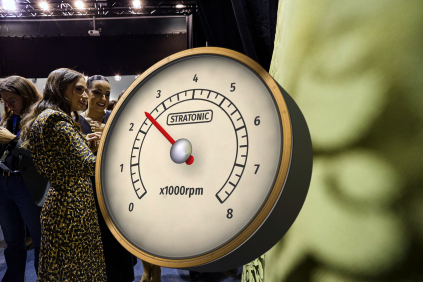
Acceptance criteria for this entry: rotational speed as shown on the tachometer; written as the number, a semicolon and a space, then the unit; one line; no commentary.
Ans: 2500; rpm
